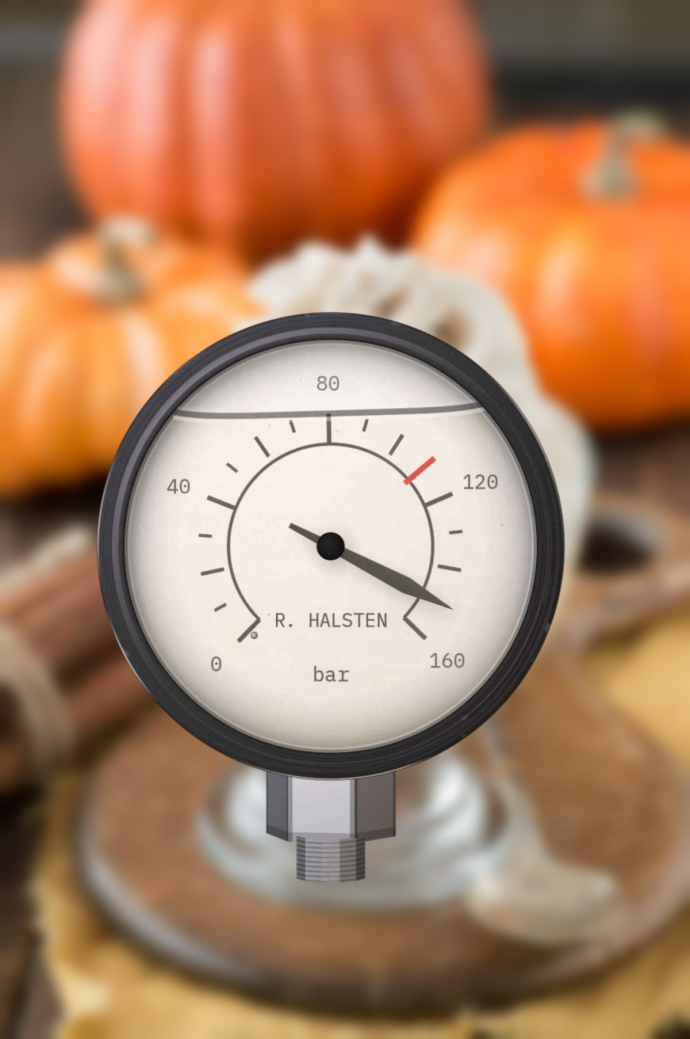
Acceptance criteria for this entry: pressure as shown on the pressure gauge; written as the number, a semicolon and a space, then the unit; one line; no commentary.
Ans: 150; bar
